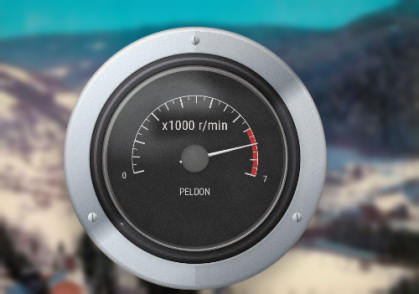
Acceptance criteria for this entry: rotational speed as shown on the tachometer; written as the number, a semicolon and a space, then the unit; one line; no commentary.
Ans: 6000; rpm
